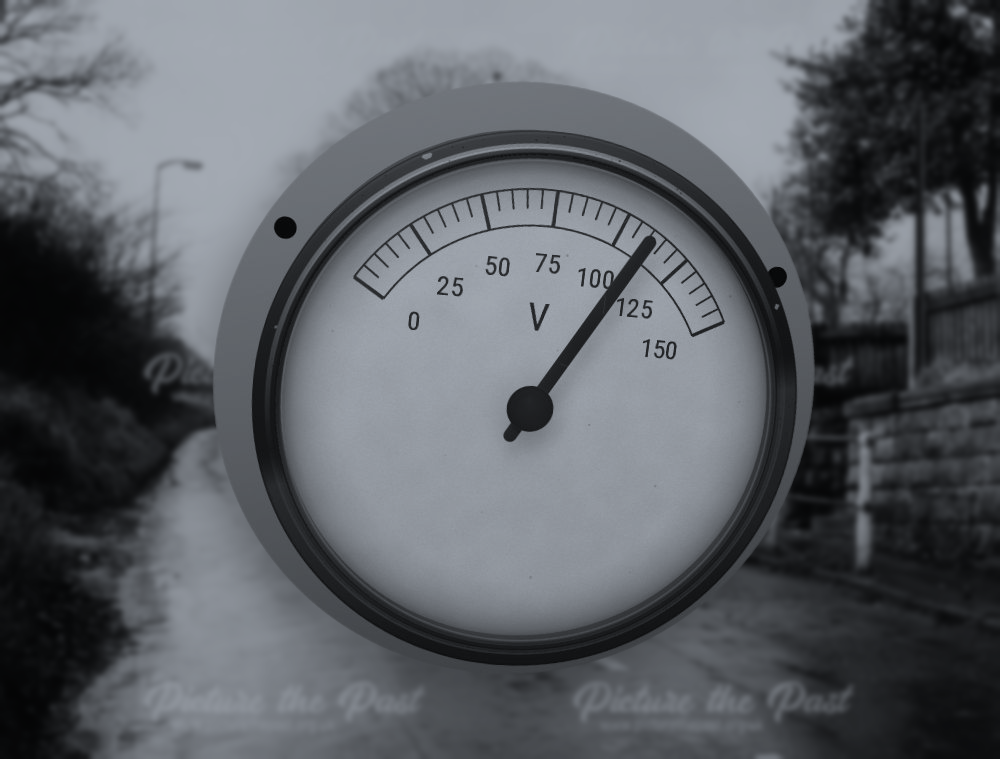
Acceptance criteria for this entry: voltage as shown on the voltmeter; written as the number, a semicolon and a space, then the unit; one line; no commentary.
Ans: 110; V
